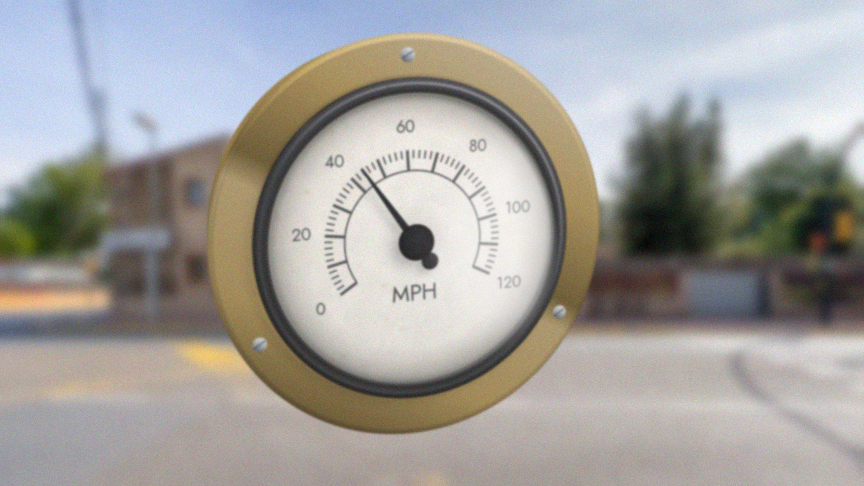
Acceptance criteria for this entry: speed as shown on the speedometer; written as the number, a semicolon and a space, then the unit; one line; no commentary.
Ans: 44; mph
